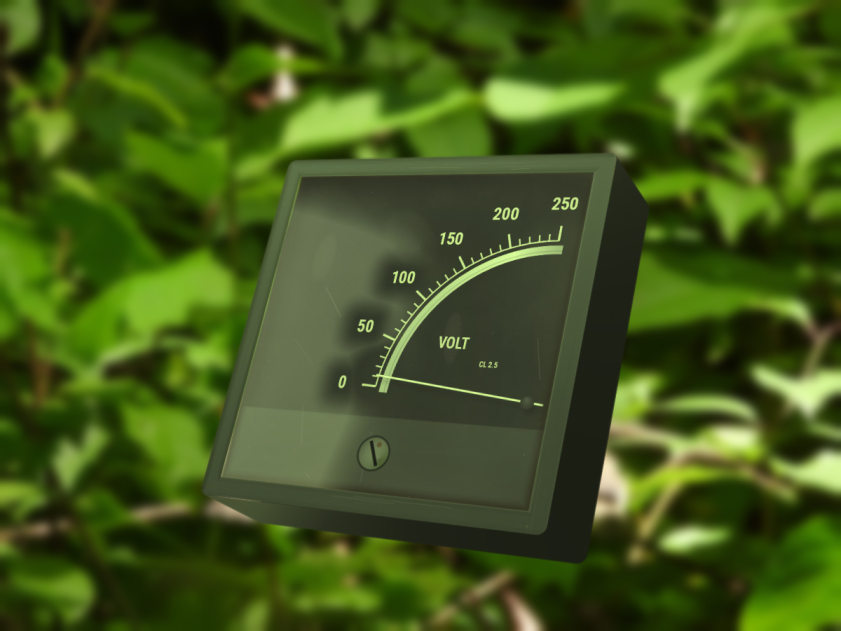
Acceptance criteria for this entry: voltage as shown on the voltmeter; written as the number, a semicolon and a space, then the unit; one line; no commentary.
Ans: 10; V
